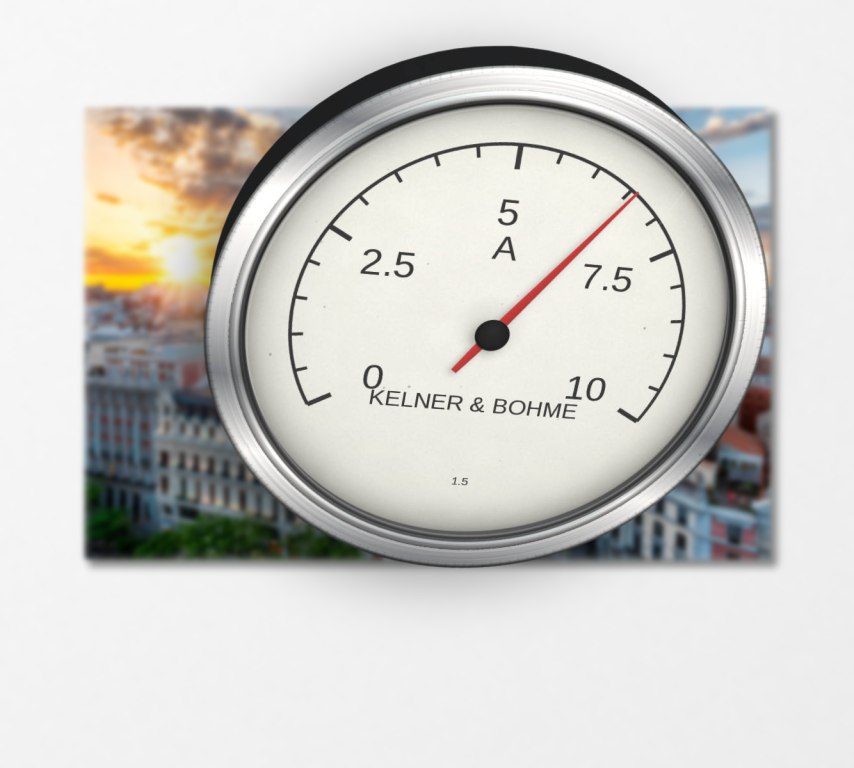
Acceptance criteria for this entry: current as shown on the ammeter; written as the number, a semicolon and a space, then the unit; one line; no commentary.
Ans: 6.5; A
